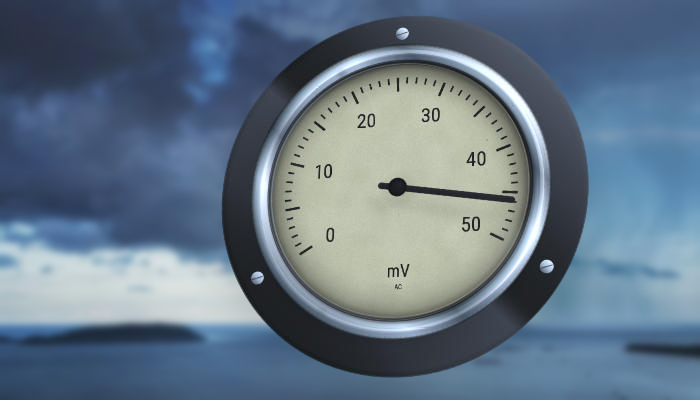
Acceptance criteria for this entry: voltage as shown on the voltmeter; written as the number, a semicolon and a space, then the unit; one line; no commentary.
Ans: 46; mV
